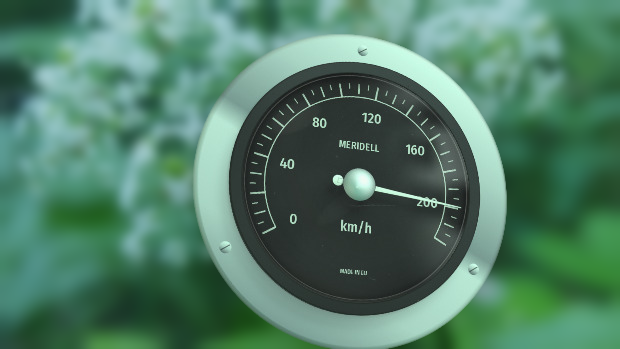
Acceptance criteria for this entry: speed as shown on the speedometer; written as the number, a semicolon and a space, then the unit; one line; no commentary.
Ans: 200; km/h
